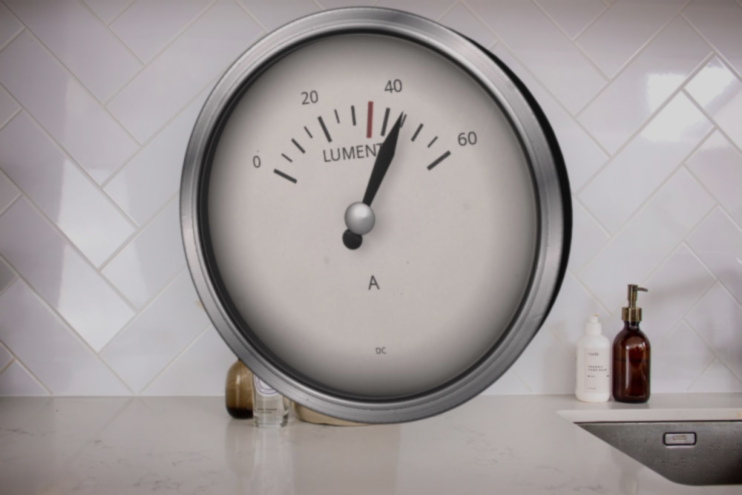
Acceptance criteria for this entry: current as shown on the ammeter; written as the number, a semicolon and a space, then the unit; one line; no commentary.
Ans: 45; A
